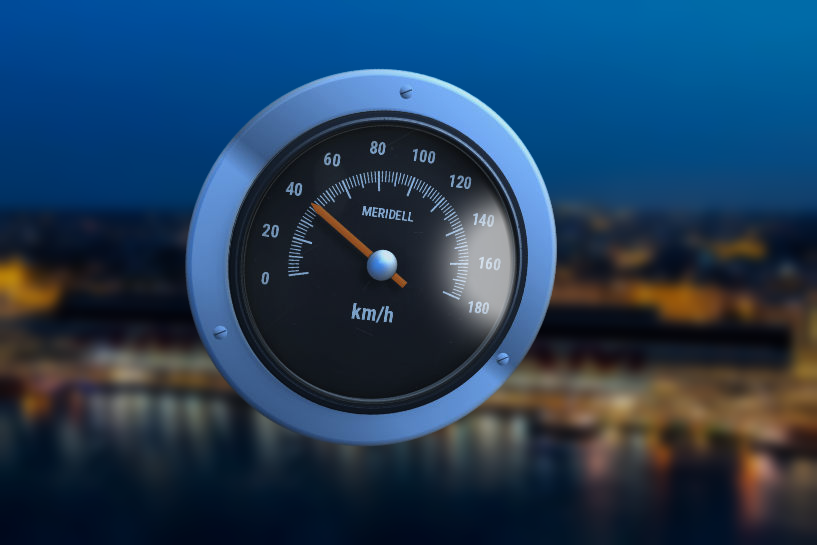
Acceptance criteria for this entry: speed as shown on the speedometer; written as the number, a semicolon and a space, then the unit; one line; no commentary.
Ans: 40; km/h
